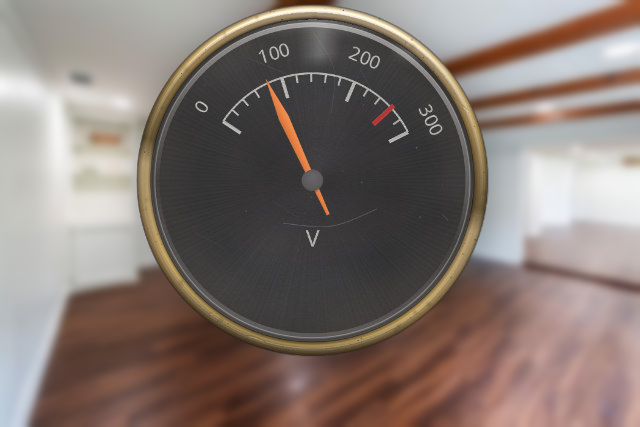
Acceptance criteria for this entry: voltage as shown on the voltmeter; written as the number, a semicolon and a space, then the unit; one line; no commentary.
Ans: 80; V
